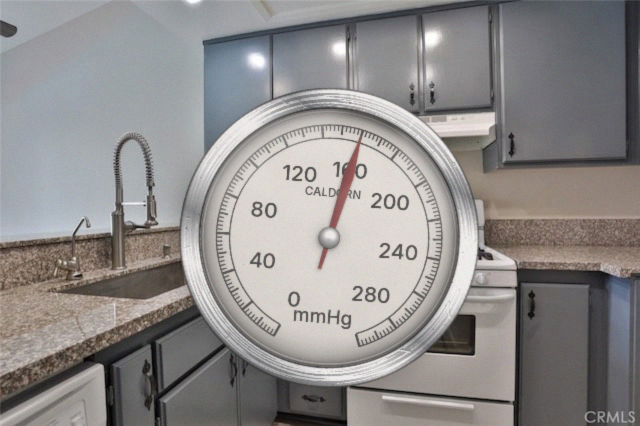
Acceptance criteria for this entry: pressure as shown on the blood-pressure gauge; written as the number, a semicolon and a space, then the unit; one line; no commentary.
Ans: 160; mmHg
